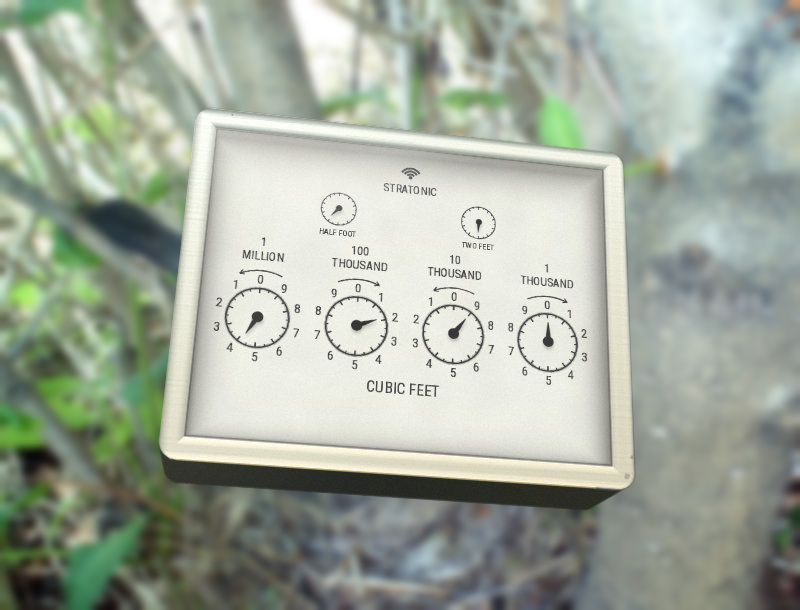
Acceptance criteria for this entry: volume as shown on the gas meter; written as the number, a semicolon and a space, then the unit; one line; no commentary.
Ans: 419000; ft³
